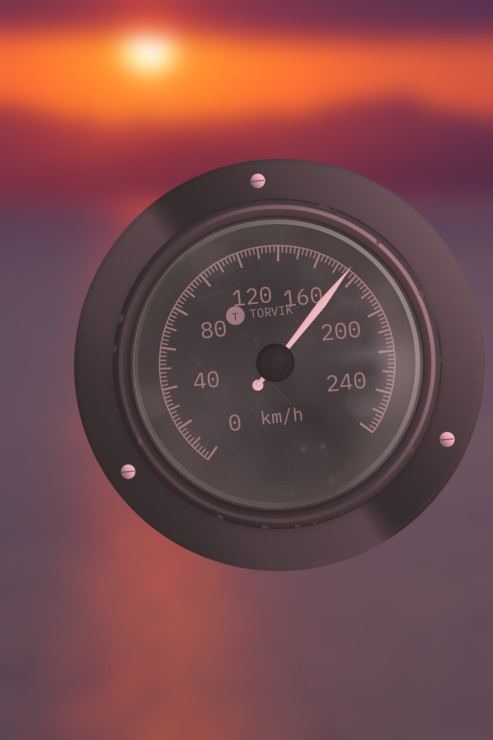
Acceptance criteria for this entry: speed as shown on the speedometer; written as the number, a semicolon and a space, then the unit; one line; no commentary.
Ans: 176; km/h
